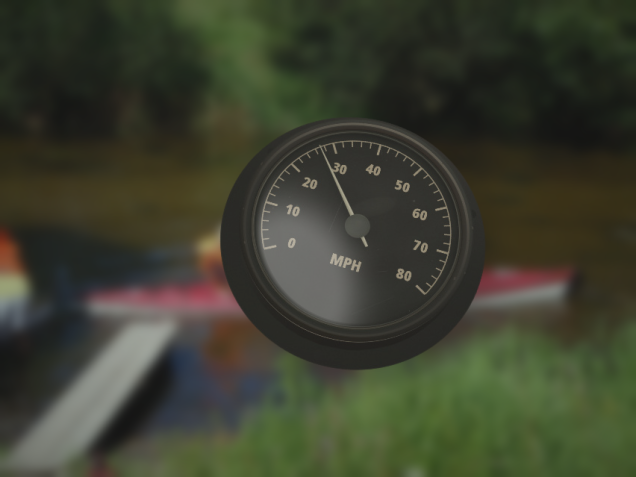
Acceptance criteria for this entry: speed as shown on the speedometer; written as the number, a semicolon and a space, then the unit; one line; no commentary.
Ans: 27; mph
